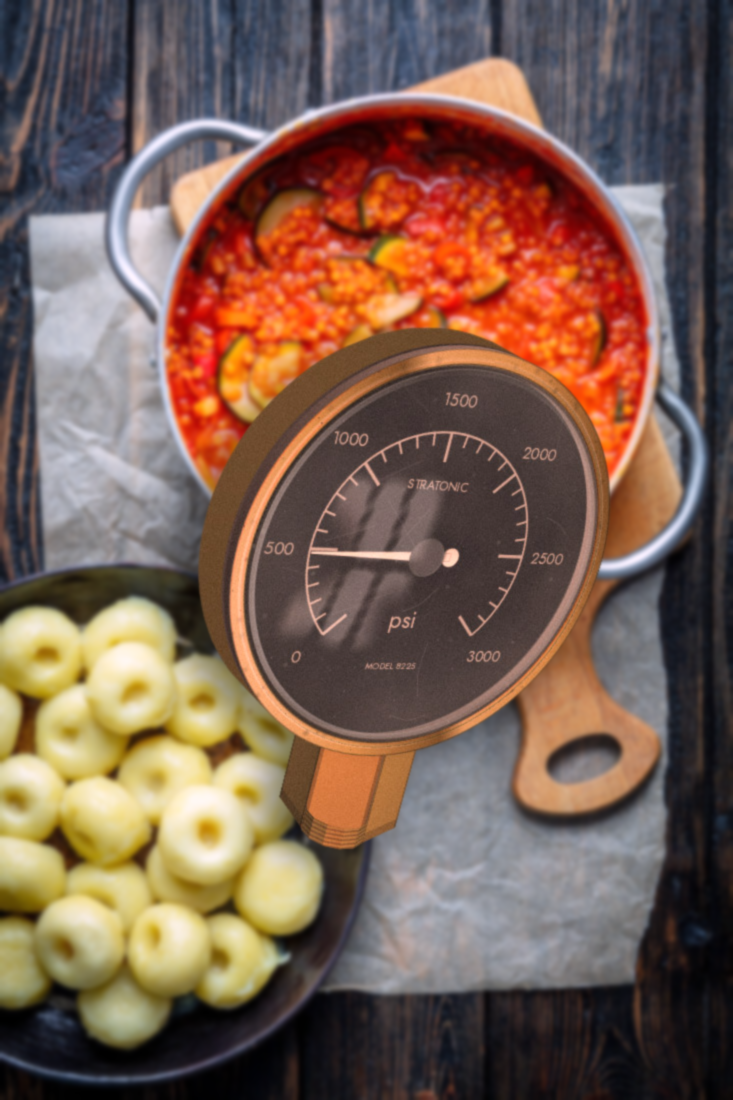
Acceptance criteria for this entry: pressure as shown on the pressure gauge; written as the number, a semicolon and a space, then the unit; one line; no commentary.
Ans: 500; psi
